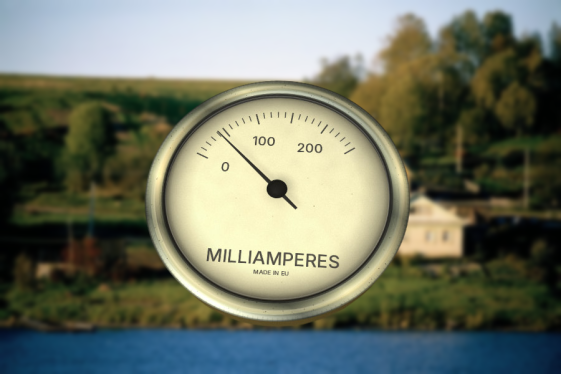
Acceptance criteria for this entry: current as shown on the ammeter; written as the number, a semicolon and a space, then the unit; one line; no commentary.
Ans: 40; mA
